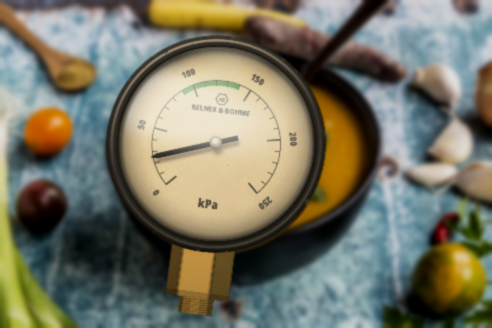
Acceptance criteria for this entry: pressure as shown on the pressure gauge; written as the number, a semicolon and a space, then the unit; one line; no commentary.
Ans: 25; kPa
